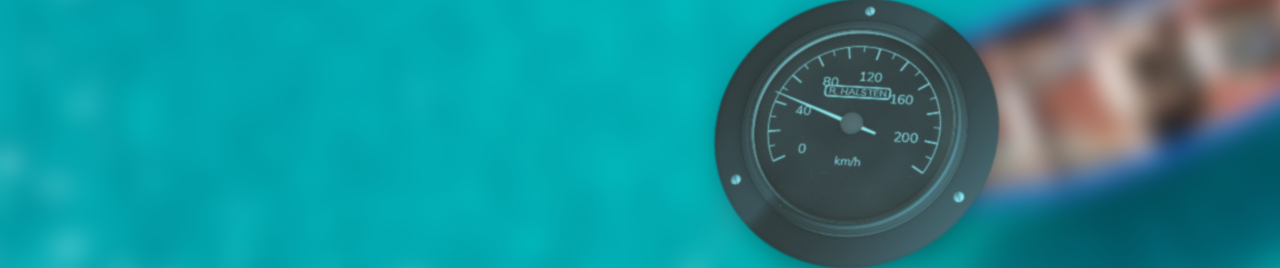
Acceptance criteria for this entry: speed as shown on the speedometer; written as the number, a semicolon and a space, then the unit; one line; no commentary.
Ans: 45; km/h
